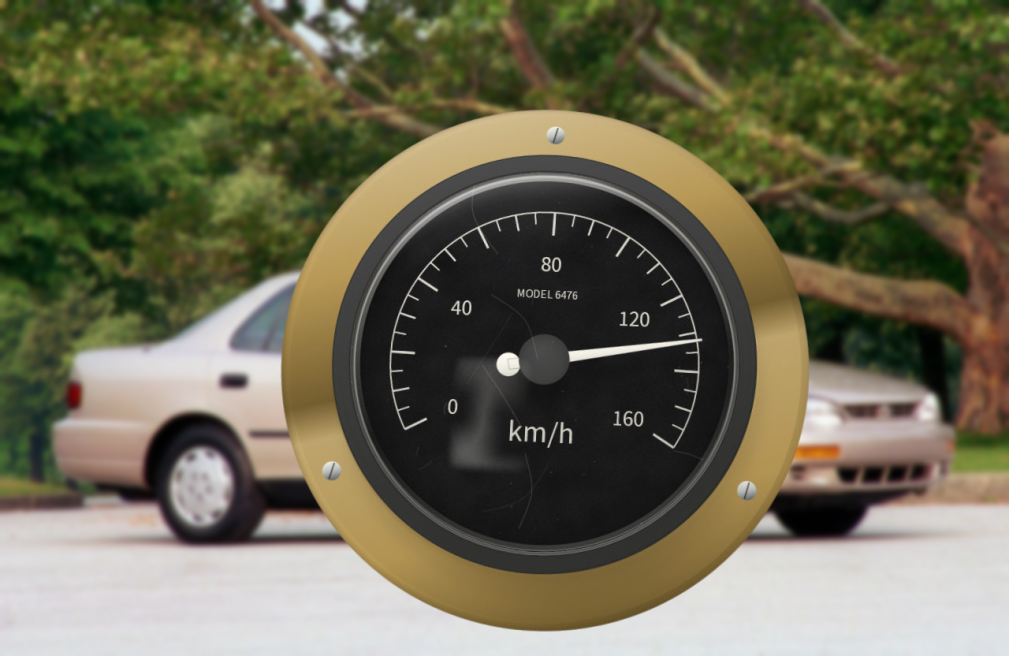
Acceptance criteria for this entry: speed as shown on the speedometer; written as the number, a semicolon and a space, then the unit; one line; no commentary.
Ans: 132.5; km/h
